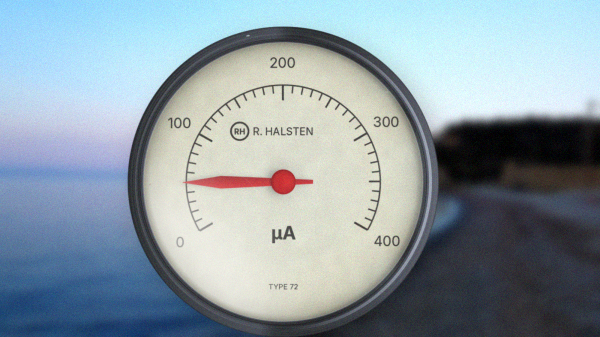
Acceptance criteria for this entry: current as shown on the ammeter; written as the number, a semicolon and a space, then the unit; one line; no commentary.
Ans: 50; µA
